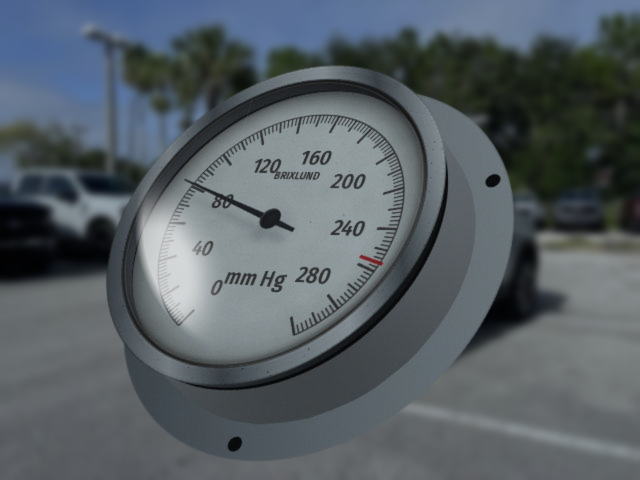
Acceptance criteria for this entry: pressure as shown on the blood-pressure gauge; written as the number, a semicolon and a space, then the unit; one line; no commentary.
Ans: 80; mmHg
